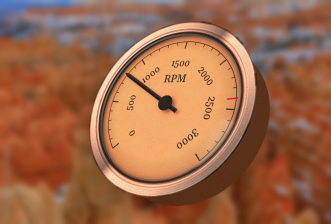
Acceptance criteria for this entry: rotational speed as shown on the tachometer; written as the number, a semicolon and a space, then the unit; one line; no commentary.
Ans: 800; rpm
